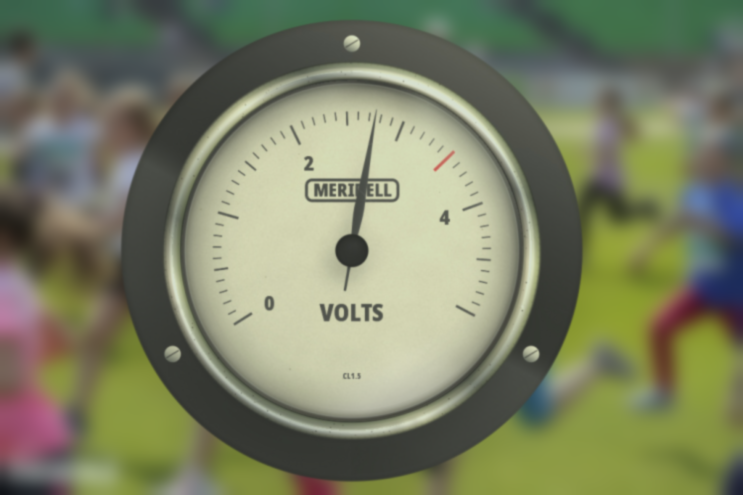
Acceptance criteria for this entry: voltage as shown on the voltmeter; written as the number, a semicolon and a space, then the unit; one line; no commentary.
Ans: 2.75; V
